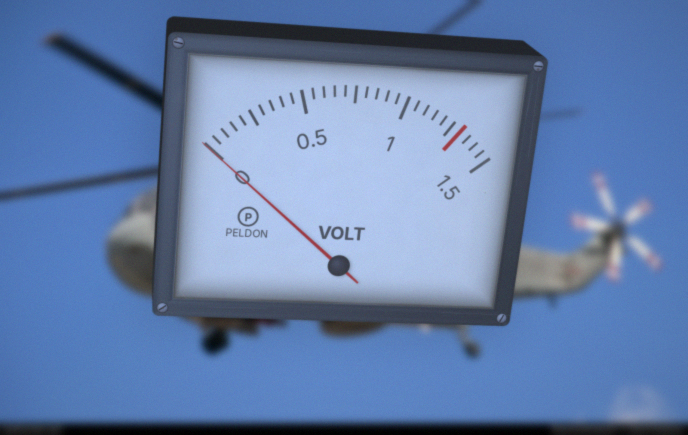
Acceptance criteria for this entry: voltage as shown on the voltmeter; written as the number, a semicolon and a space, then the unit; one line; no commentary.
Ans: 0; V
